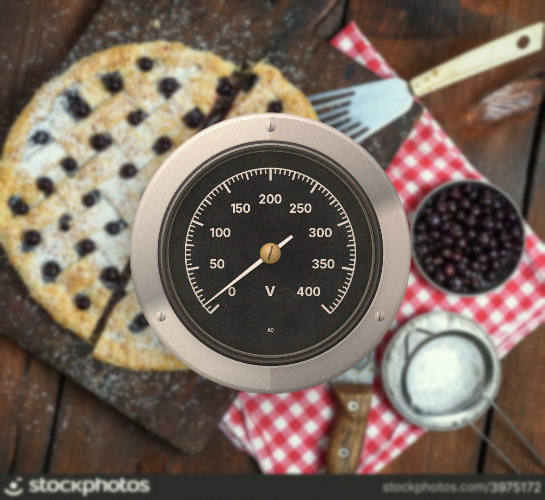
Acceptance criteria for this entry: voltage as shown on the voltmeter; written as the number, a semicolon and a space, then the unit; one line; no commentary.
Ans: 10; V
